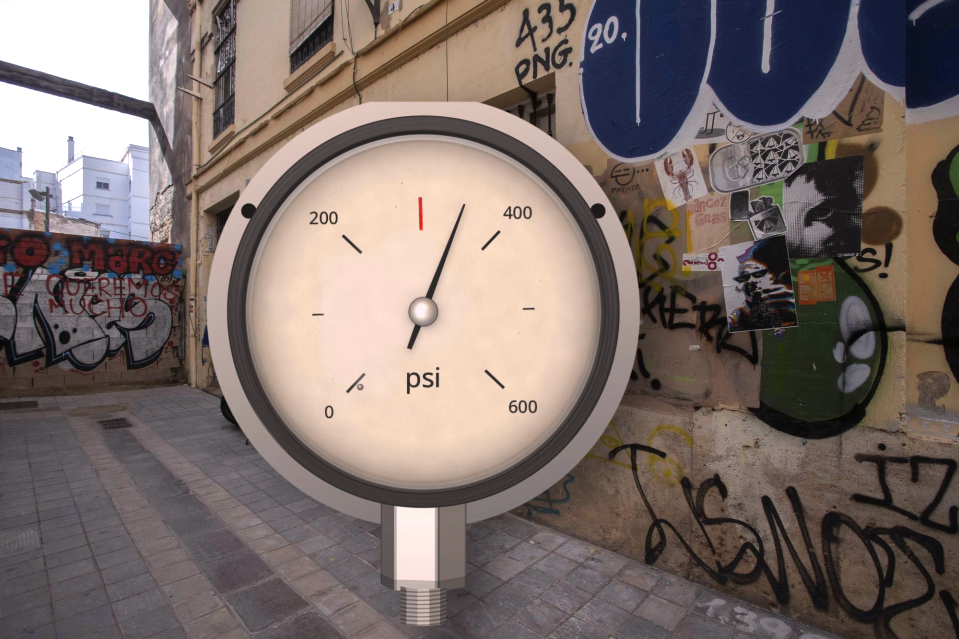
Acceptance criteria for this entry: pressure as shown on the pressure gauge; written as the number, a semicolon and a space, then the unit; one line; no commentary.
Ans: 350; psi
